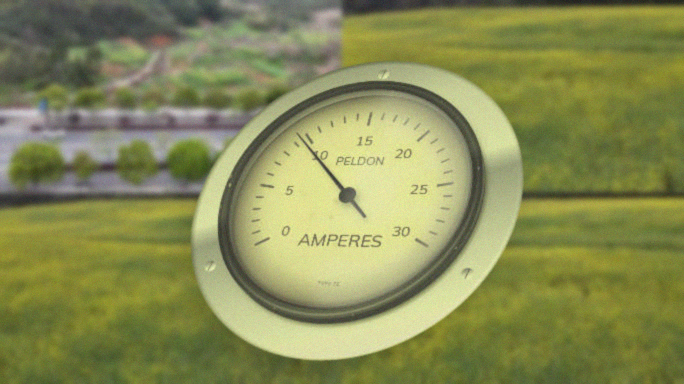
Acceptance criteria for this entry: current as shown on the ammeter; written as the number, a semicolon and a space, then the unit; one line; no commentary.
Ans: 9.5; A
